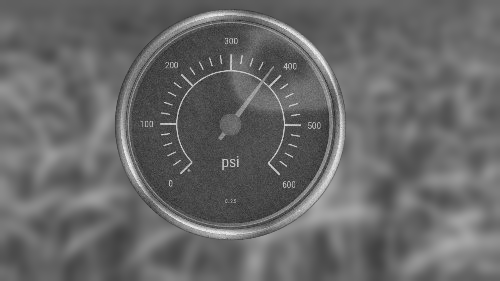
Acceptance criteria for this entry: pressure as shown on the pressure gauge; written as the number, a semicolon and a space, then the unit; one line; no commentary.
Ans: 380; psi
